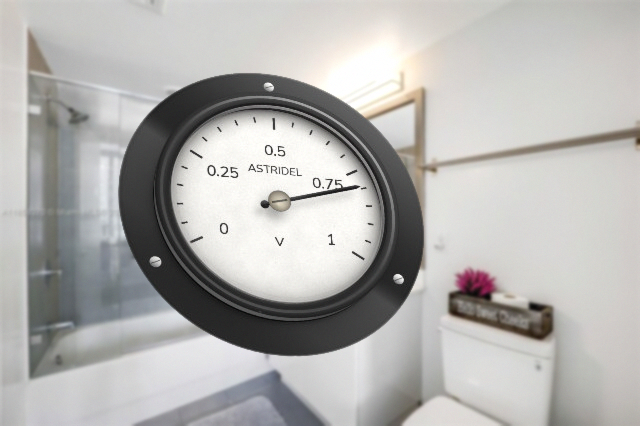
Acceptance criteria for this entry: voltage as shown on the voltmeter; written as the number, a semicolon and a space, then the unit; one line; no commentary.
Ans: 0.8; V
